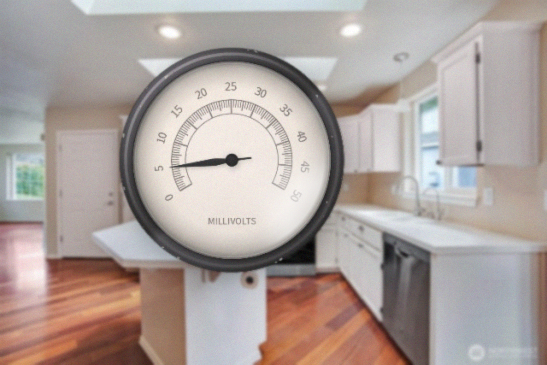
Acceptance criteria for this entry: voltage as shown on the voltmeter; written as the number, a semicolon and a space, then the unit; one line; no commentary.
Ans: 5; mV
